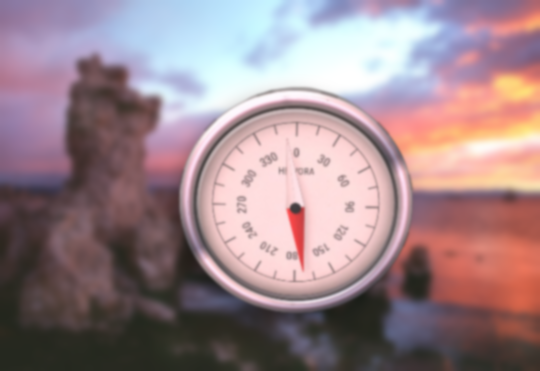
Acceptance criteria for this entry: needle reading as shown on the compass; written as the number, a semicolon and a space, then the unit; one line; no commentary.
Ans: 172.5; °
